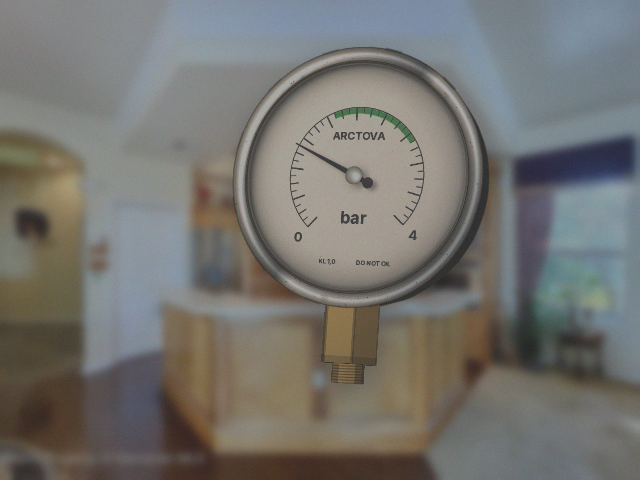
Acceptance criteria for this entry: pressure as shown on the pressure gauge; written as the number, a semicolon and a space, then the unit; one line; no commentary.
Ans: 1.1; bar
